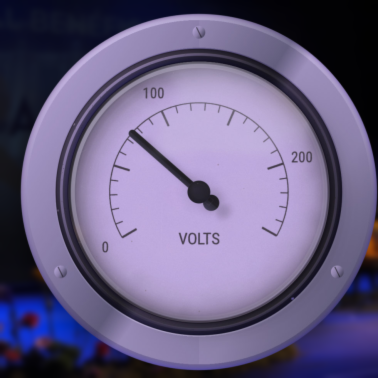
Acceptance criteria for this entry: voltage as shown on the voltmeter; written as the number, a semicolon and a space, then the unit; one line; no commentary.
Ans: 75; V
